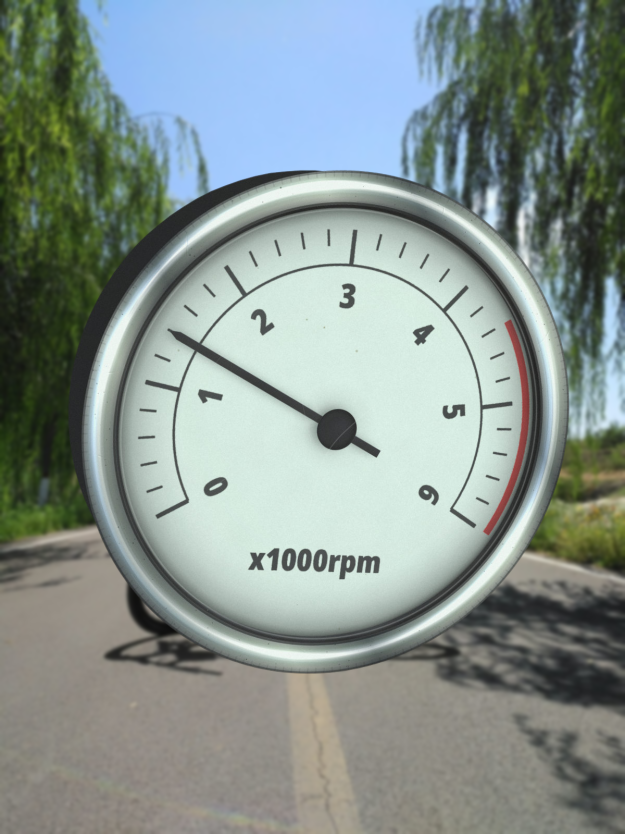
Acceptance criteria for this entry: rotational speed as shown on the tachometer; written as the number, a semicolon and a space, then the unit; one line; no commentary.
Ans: 1400; rpm
